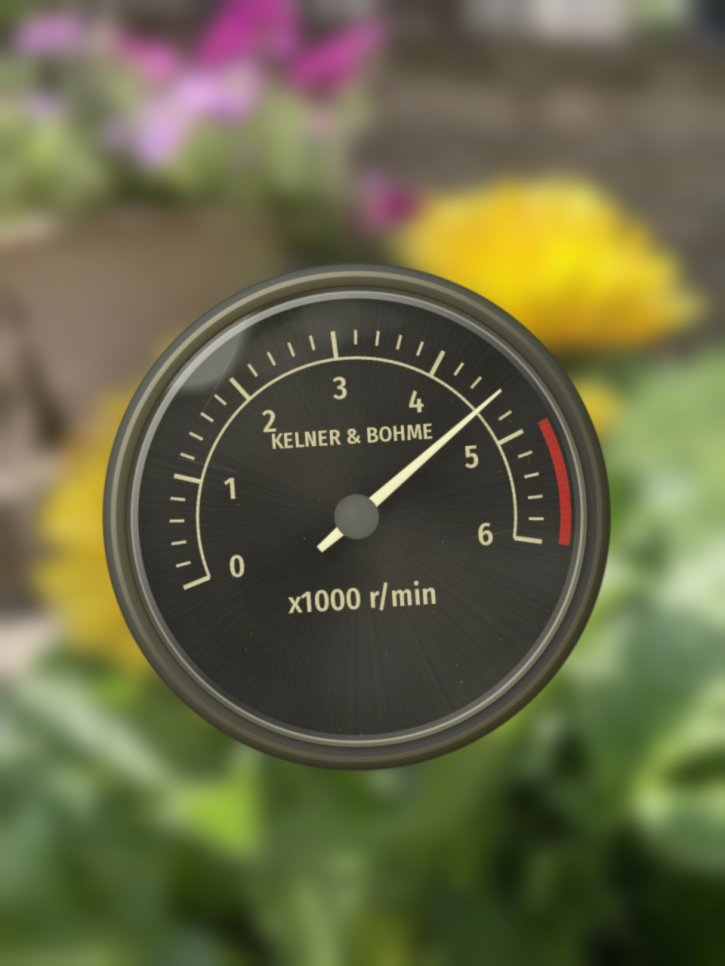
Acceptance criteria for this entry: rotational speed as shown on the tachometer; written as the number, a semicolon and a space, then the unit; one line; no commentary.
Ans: 4600; rpm
